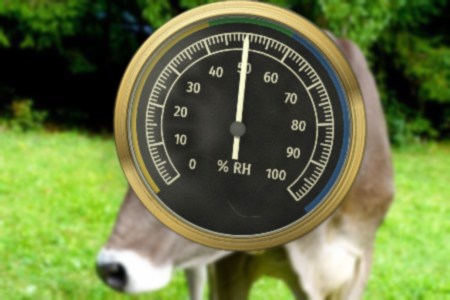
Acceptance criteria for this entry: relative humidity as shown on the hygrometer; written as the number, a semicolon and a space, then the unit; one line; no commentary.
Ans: 50; %
